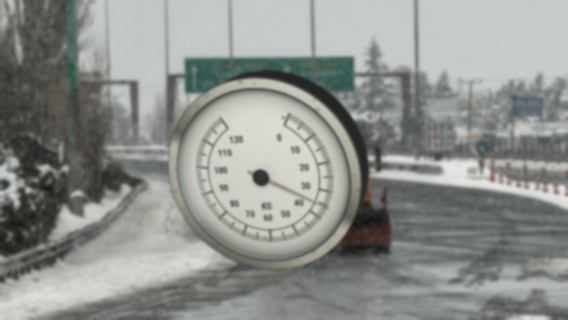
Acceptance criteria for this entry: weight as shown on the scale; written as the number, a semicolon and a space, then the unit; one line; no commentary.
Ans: 35; kg
